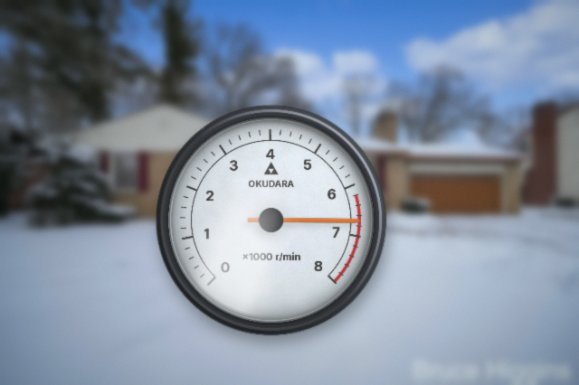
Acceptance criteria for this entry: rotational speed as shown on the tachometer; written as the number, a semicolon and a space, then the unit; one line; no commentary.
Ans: 6700; rpm
